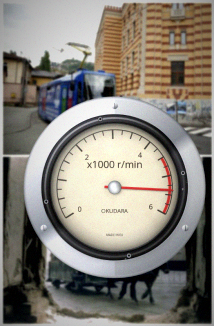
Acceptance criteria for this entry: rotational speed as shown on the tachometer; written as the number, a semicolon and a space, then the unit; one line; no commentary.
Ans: 5375; rpm
